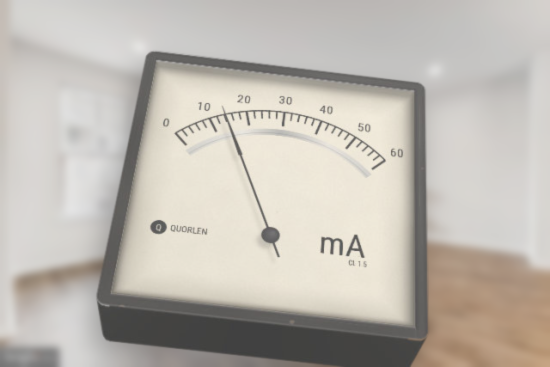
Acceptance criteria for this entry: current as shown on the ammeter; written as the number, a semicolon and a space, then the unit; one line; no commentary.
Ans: 14; mA
